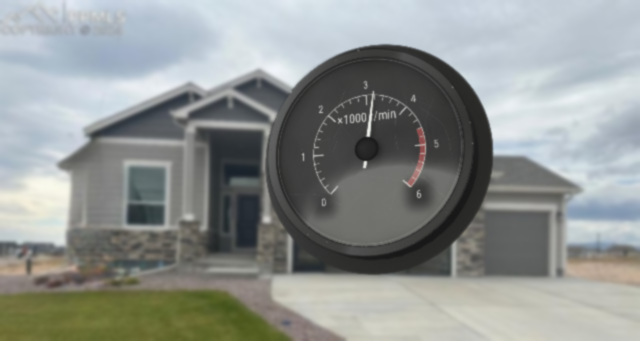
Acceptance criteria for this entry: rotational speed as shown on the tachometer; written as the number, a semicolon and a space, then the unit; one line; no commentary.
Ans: 3200; rpm
